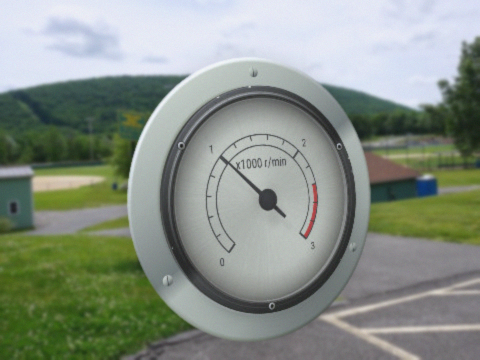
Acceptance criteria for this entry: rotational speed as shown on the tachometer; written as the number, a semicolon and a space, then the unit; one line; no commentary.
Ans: 1000; rpm
